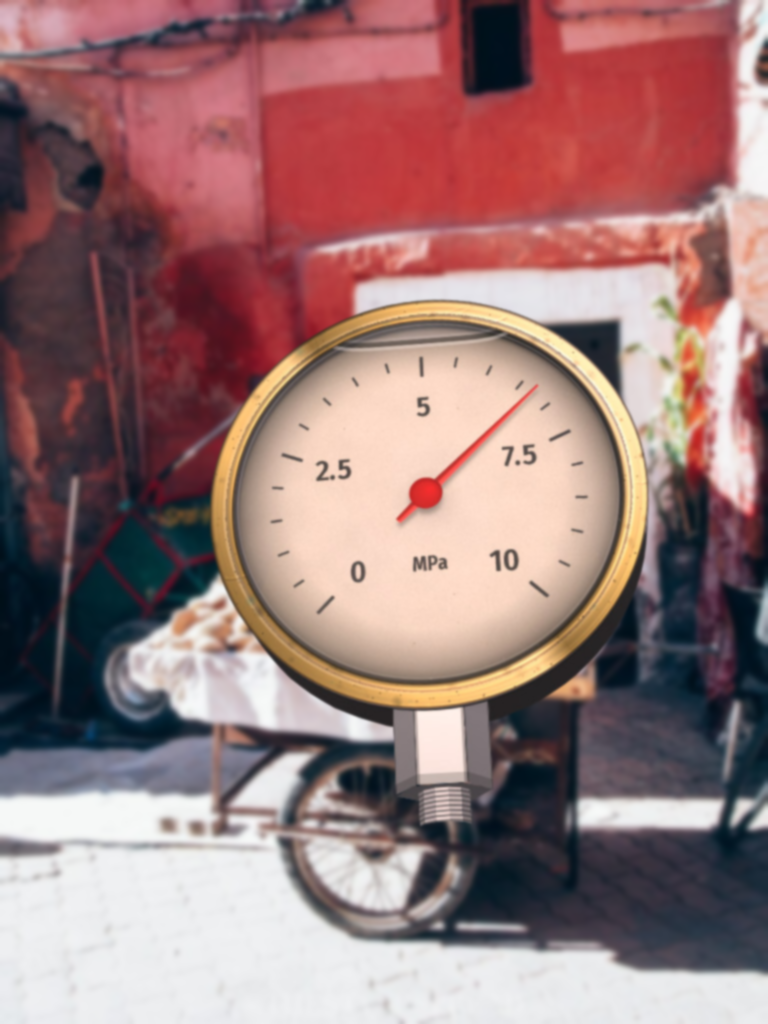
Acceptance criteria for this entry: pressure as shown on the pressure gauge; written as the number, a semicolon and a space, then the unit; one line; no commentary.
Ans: 6.75; MPa
